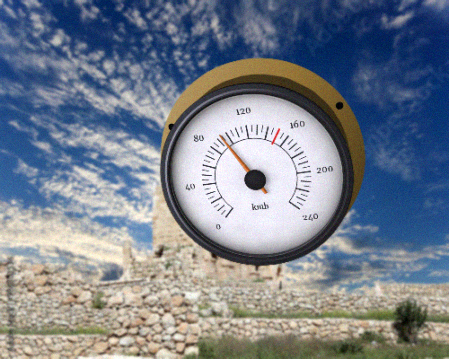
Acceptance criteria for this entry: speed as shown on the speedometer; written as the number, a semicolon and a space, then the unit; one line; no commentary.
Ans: 95; km/h
